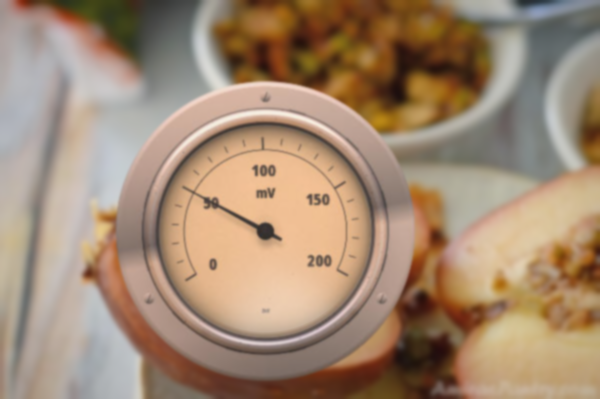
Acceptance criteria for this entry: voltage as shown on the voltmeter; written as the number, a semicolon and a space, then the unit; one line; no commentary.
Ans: 50; mV
